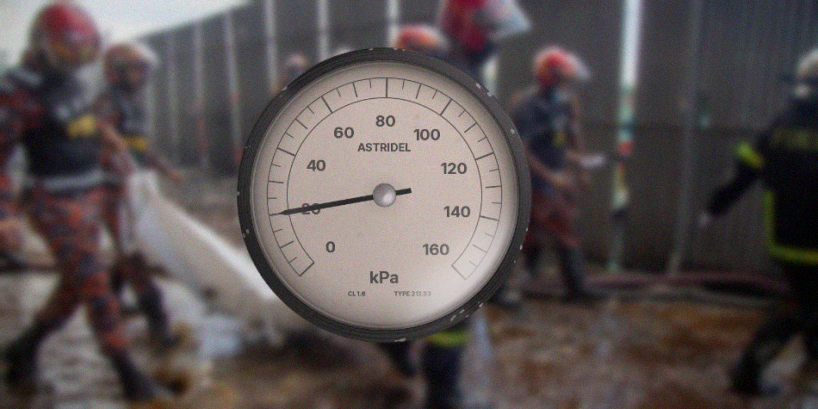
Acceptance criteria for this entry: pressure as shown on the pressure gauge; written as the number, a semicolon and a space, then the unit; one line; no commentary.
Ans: 20; kPa
